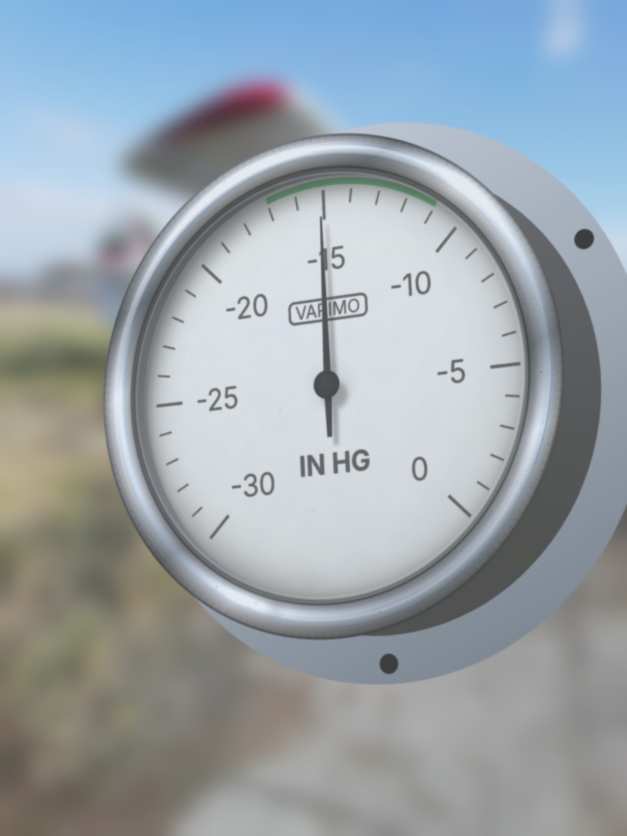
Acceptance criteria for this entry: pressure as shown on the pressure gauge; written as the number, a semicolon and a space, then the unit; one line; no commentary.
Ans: -15; inHg
